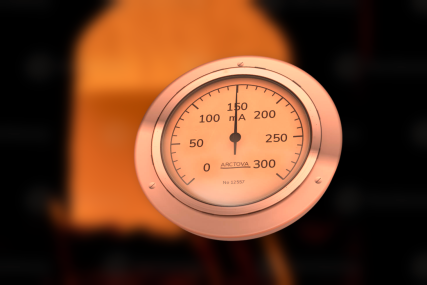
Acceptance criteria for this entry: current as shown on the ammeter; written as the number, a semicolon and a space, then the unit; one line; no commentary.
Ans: 150; mA
